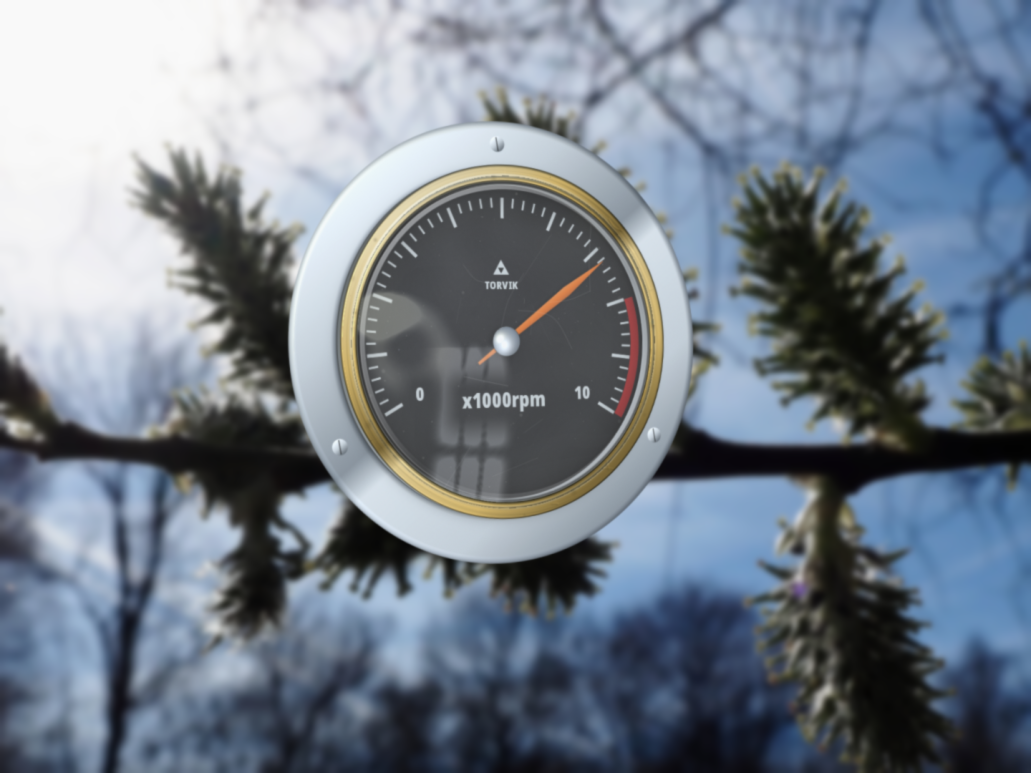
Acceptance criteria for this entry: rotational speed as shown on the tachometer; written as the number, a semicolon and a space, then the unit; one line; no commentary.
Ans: 7200; rpm
